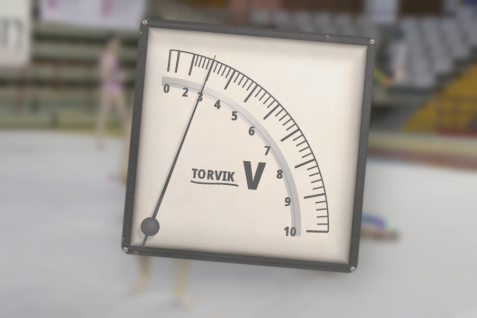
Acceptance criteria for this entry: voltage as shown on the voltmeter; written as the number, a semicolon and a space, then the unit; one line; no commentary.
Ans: 3; V
